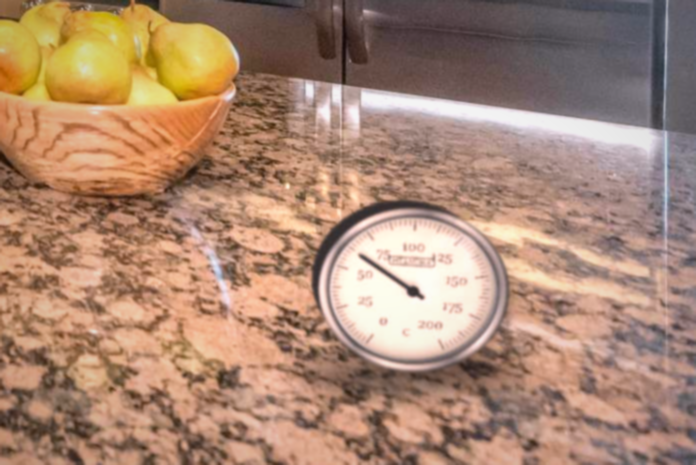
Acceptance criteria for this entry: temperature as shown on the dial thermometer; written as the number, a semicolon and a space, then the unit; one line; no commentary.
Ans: 62.5; °C
